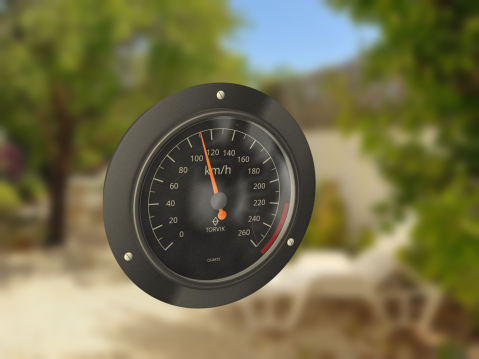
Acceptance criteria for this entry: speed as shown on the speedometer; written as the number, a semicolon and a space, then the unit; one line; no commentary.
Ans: 110; km/h
